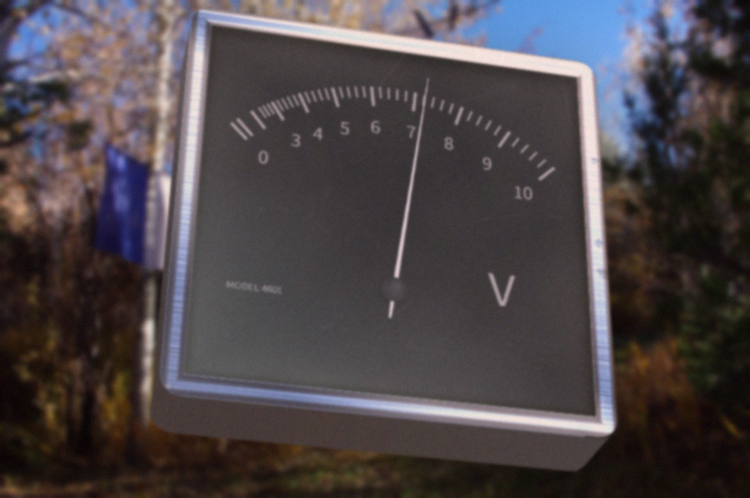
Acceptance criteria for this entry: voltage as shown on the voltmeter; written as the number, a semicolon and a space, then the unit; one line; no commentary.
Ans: 7.2; V
